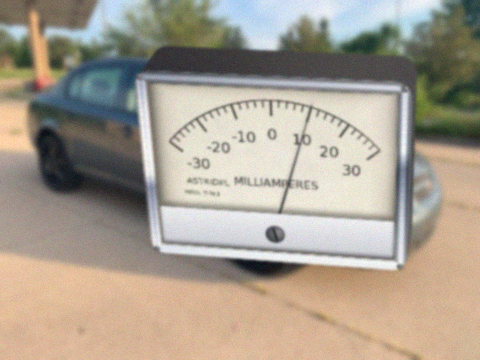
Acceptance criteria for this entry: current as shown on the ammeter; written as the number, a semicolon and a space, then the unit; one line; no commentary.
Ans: 10; mA
